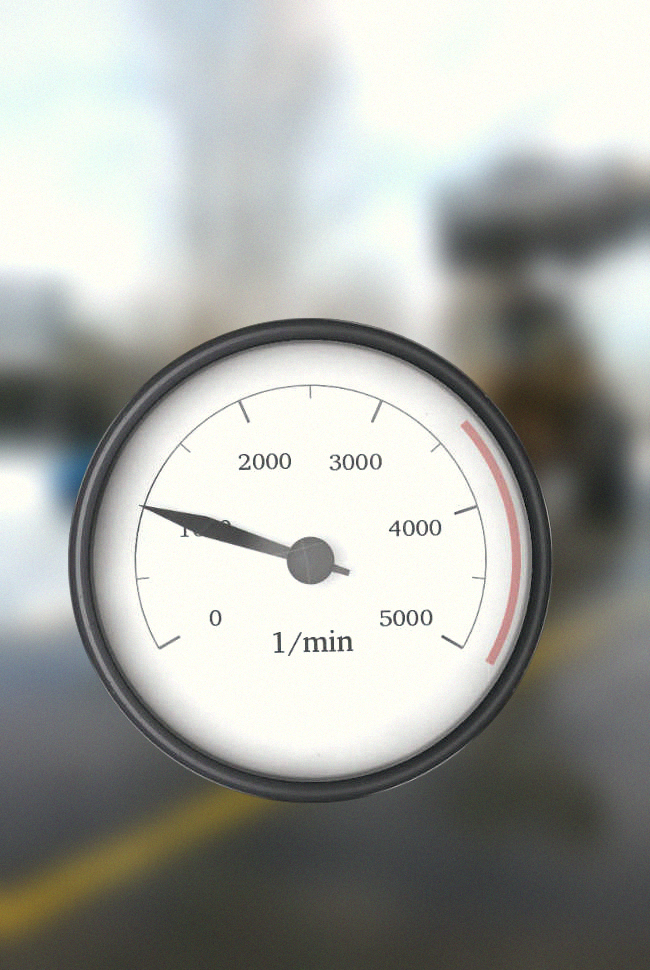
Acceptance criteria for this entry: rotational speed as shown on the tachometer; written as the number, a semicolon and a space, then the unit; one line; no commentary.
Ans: 1000; rpm
